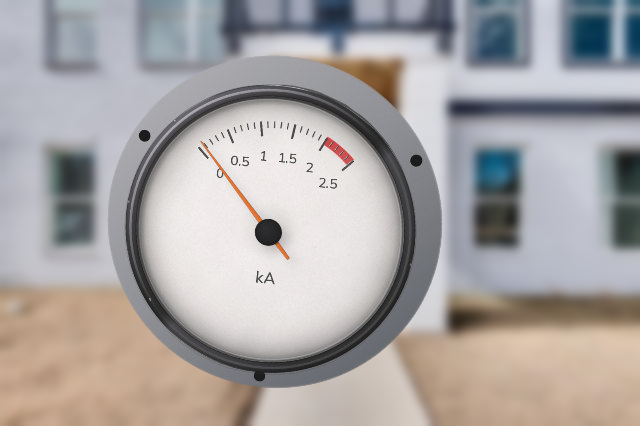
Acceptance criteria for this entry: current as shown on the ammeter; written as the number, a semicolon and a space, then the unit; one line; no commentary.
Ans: 0.1; kA
